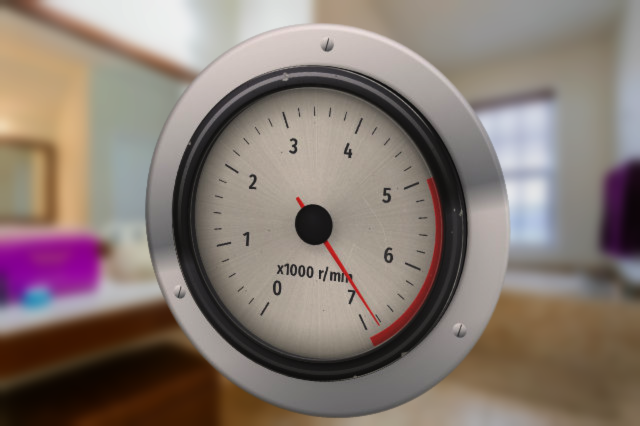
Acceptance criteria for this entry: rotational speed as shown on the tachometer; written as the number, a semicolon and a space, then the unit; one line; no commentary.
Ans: 6800; rpm
